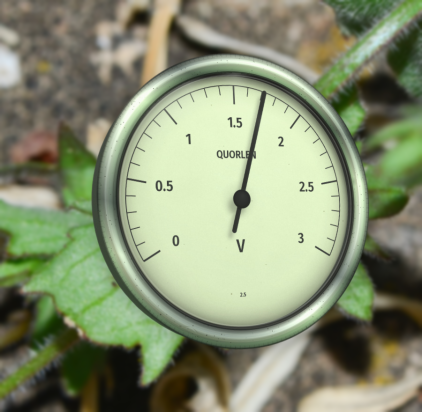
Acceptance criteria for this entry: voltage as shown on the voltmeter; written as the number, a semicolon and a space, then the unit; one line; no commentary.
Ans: 1.7; V
